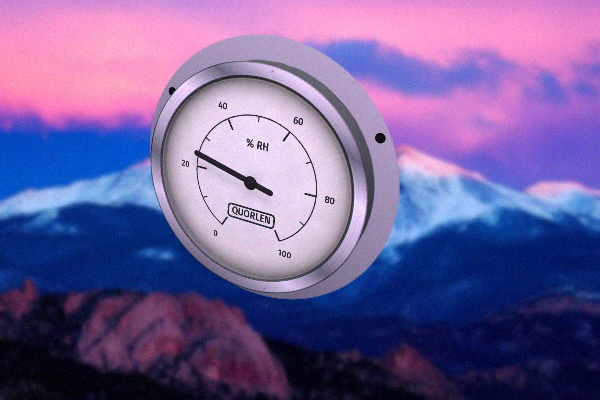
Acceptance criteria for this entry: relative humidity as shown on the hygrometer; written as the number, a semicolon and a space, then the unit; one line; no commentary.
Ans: 25; %
